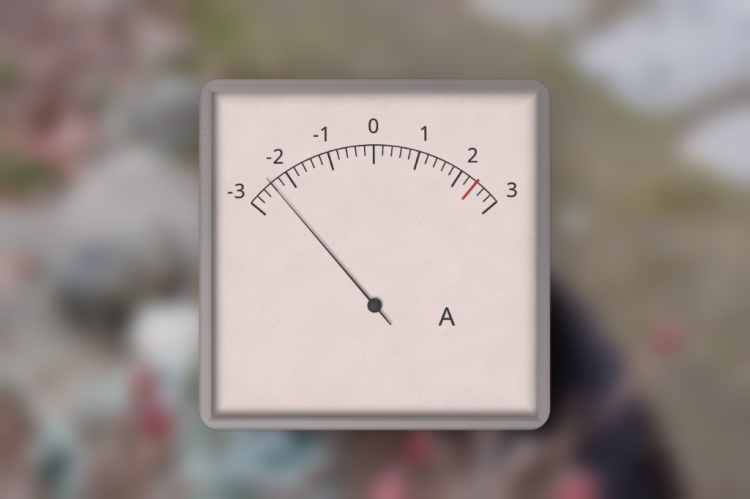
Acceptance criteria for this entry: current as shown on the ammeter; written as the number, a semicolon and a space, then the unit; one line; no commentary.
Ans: -2.4; A
